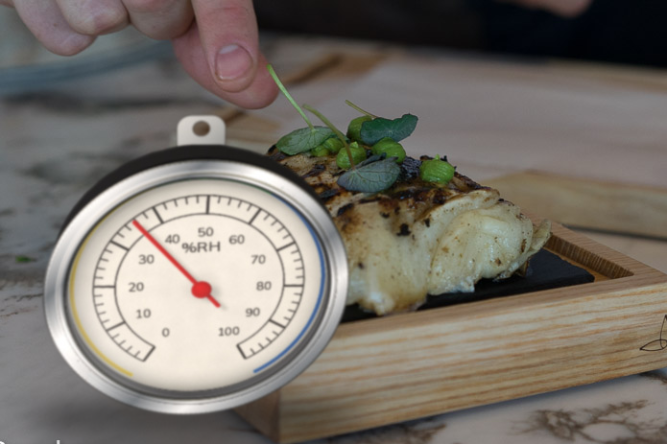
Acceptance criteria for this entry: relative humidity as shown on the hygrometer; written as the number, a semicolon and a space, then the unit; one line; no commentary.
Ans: 36; %
